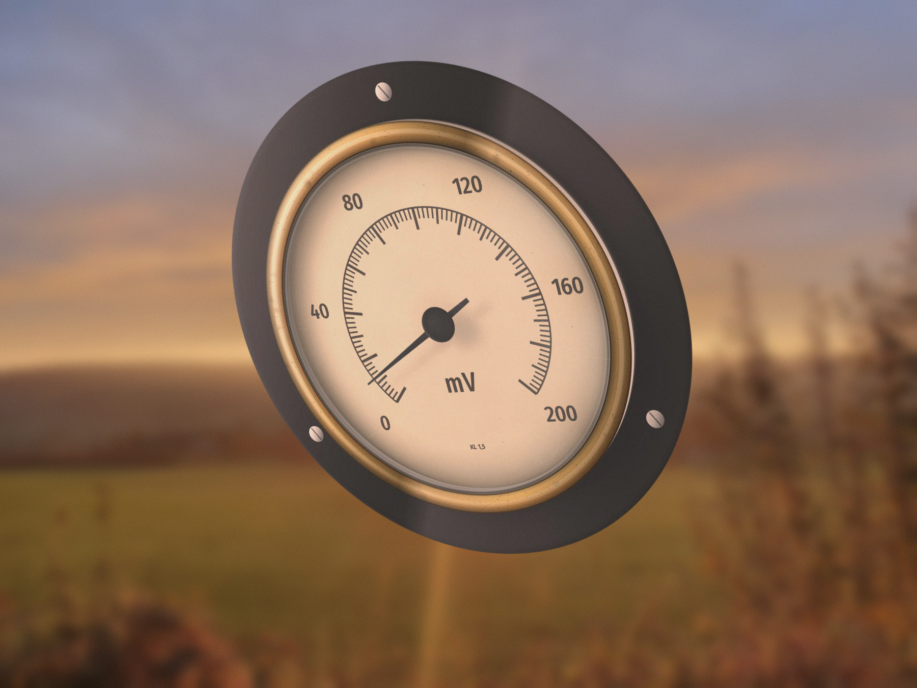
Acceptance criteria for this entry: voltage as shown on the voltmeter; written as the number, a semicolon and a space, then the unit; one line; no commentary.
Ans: 12; mV
